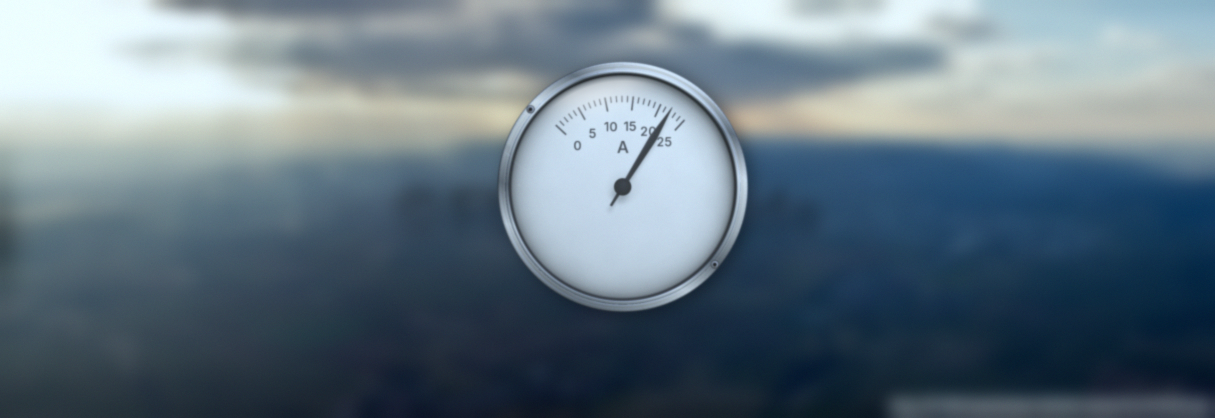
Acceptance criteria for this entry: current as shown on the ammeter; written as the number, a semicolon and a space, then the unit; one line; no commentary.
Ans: 22; A
